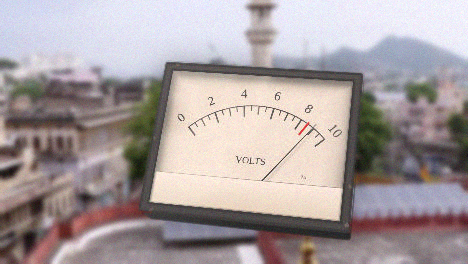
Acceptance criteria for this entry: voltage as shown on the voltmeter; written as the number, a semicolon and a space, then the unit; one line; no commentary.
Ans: 9; V
